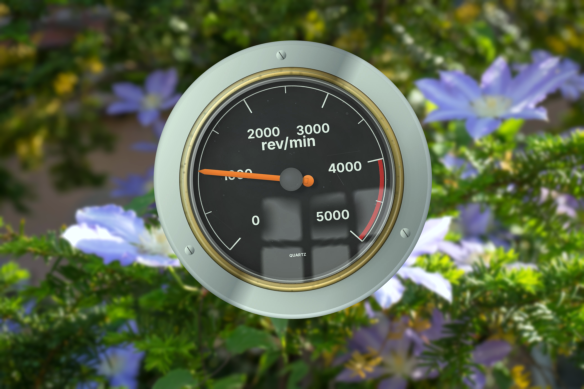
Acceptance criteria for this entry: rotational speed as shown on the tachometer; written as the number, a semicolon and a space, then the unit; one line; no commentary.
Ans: 1000; rpm
